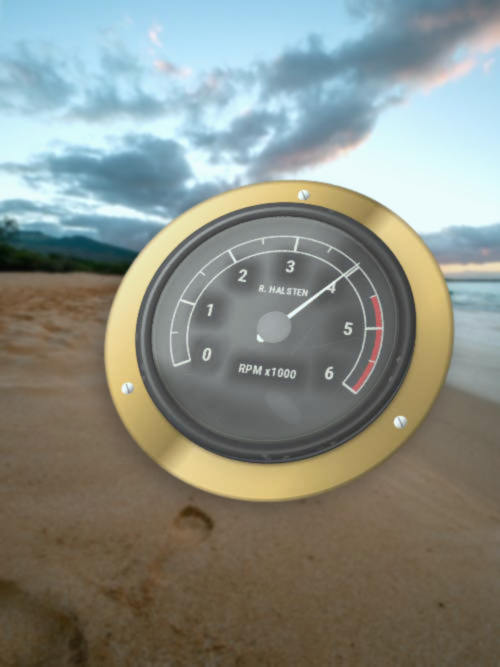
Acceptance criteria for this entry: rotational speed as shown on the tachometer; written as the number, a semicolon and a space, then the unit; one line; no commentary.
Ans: 4000; rpm
